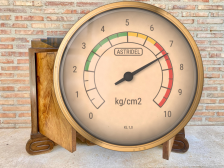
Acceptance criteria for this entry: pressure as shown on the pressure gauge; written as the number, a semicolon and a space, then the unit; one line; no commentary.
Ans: 7.25; kg/cm²
